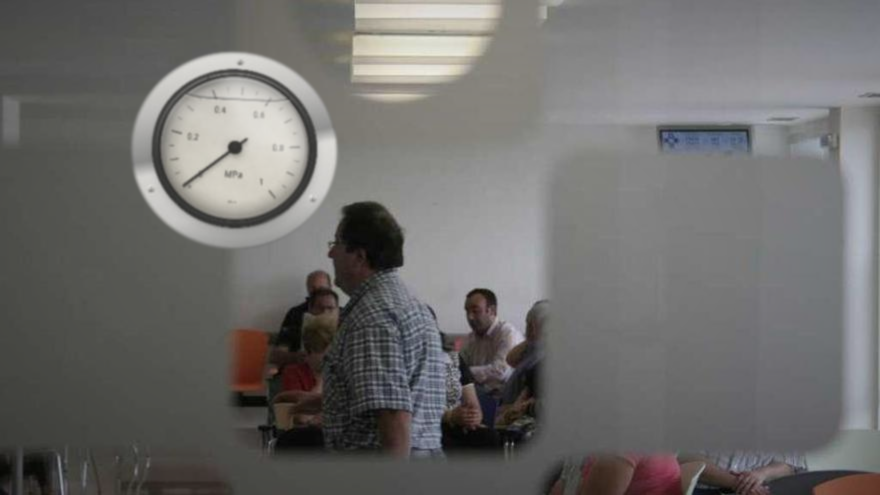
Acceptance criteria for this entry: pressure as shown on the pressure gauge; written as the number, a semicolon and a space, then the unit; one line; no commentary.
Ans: 0; MPa
